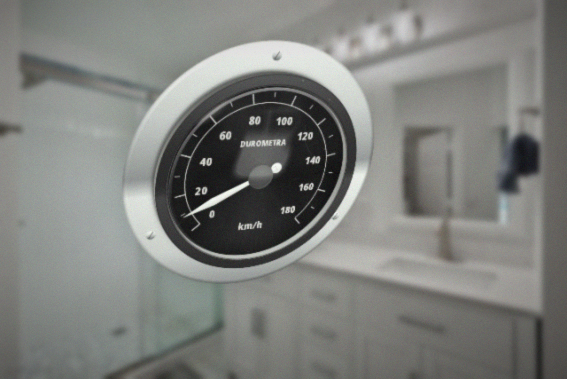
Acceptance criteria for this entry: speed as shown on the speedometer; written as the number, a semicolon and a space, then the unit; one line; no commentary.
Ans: 10; km/h
